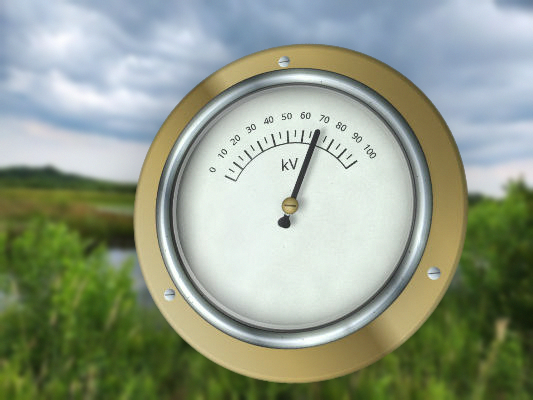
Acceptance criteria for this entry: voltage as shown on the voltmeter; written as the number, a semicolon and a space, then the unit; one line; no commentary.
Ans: 70; kV
